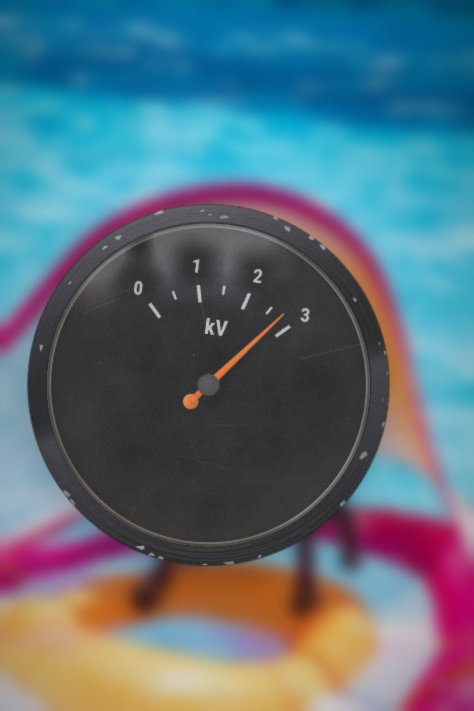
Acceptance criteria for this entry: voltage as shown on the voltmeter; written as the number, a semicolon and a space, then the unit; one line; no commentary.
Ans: 2.75; kV
